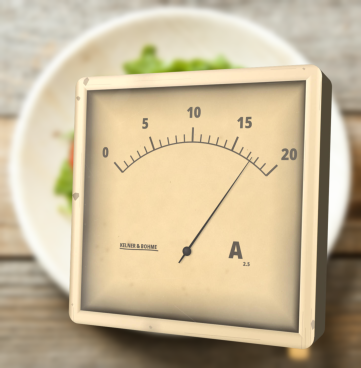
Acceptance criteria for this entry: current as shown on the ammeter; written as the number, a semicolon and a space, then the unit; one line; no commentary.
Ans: 17.5; A
